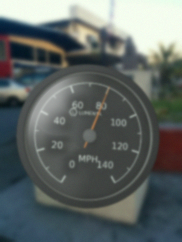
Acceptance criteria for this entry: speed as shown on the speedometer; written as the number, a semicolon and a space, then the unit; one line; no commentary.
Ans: 80; mph
